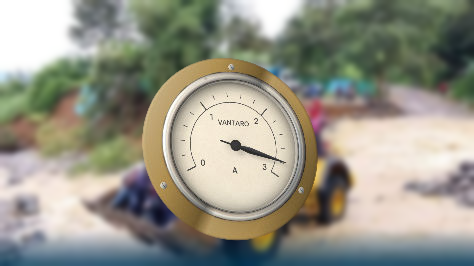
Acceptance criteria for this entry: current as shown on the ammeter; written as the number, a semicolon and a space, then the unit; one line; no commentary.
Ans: 2.8; A
